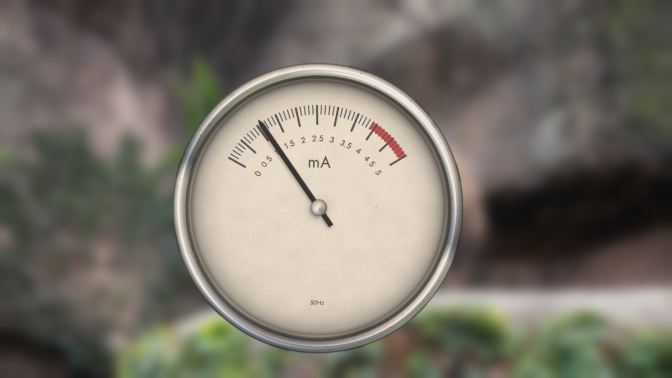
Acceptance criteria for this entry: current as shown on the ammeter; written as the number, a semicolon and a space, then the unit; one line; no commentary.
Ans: 1.1; mA
